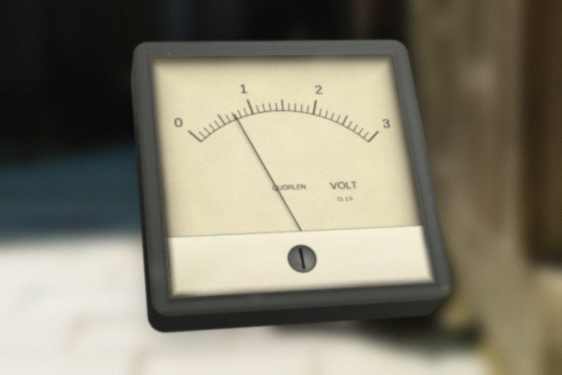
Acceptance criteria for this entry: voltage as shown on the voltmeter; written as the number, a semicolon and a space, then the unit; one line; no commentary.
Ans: 0.7; V
